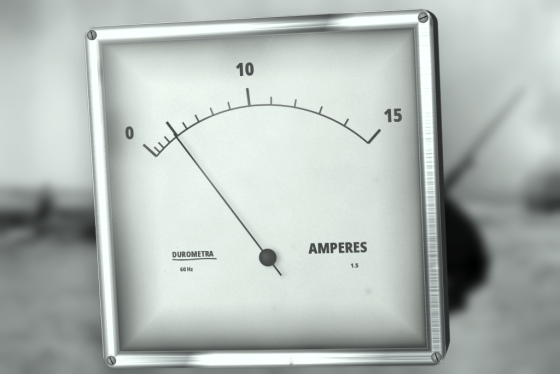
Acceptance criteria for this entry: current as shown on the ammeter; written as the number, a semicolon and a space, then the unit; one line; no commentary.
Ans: 5; A
